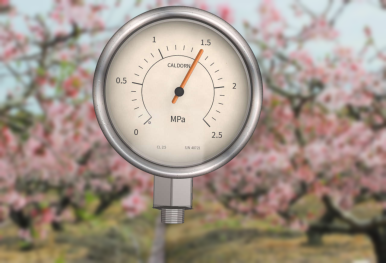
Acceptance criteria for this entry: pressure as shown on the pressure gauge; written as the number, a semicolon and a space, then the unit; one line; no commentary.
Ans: 1.5; MPa
